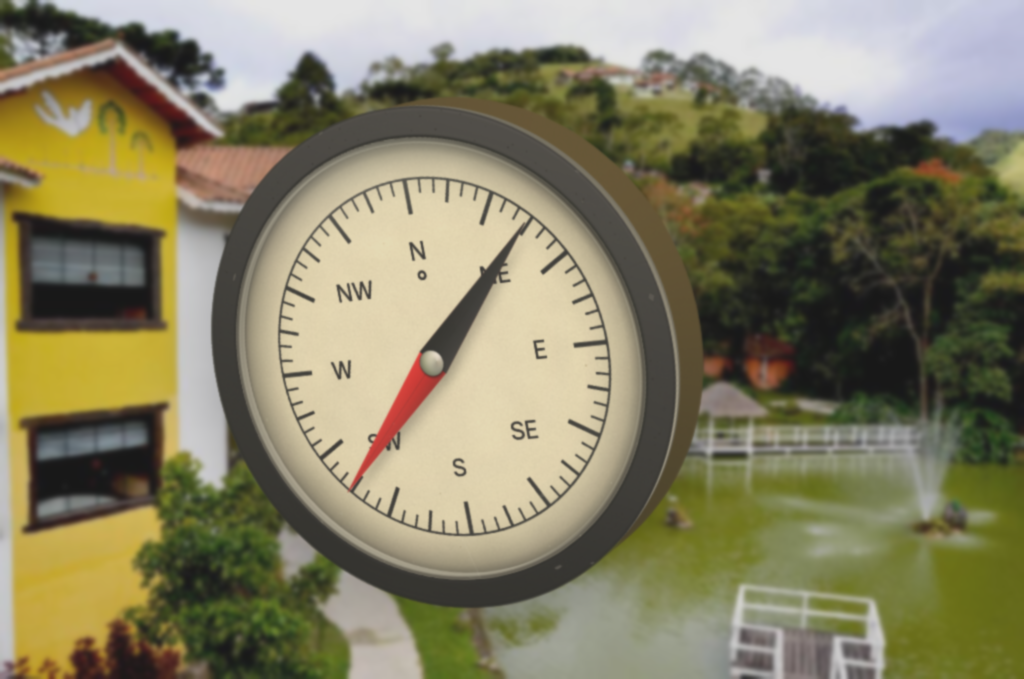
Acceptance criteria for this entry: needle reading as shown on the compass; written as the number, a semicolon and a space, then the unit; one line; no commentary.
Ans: 225; °
